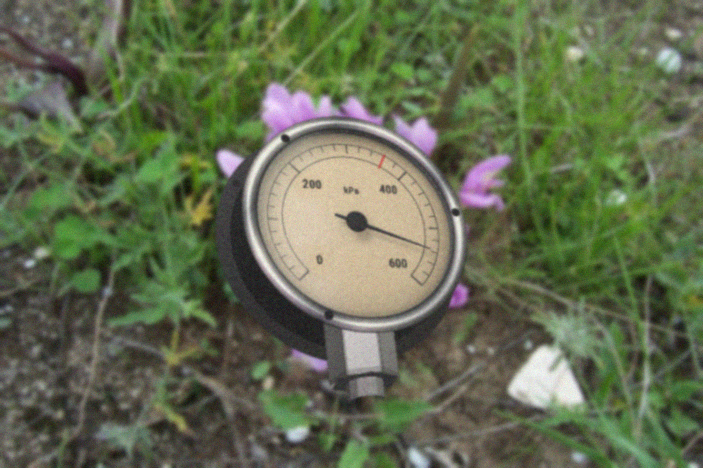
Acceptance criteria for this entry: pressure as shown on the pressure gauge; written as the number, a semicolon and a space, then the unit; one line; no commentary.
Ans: 540; kPa
